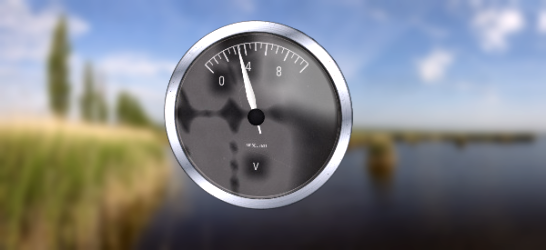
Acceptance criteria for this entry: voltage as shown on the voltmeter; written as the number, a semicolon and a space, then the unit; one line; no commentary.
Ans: 3.5; V
